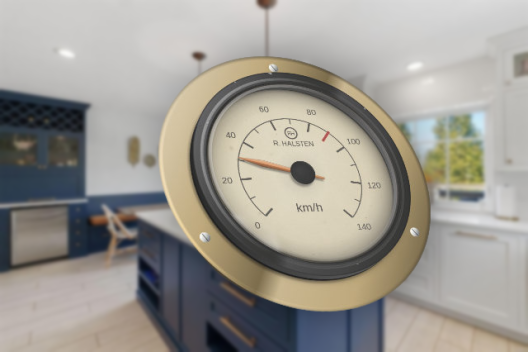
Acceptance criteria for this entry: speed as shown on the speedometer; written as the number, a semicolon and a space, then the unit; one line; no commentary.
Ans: 30; km/h
